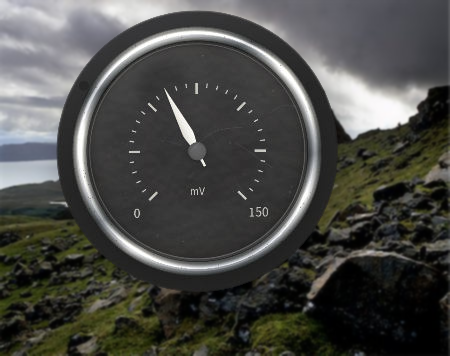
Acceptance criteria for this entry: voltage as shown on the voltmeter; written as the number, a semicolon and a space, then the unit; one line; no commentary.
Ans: 60; mV
